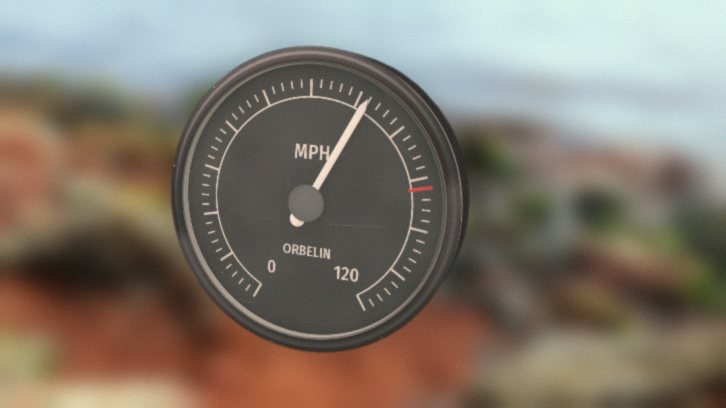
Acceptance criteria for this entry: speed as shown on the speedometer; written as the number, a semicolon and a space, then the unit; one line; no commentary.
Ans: 72; mph
